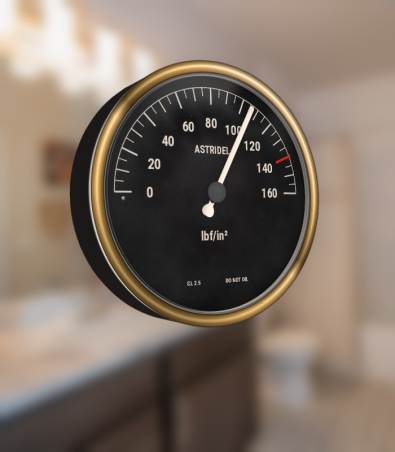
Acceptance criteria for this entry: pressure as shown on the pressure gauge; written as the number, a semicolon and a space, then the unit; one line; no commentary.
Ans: 105; psi
